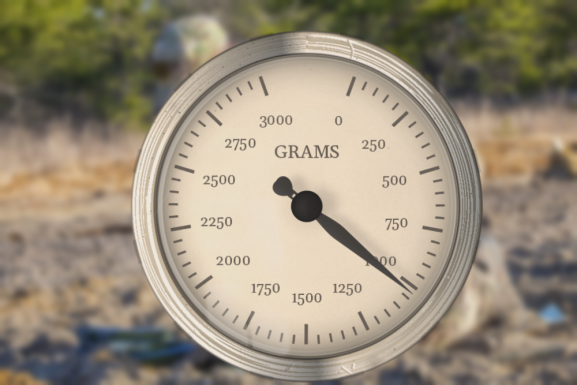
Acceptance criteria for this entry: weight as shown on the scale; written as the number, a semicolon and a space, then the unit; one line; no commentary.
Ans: 1025; g
